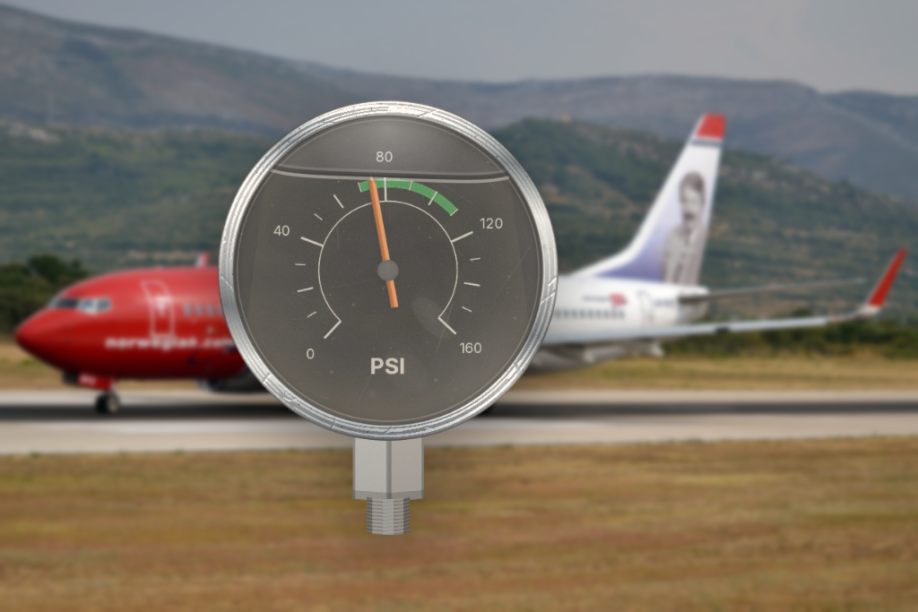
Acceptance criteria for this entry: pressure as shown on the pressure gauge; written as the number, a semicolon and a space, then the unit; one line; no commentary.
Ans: 75; psi
